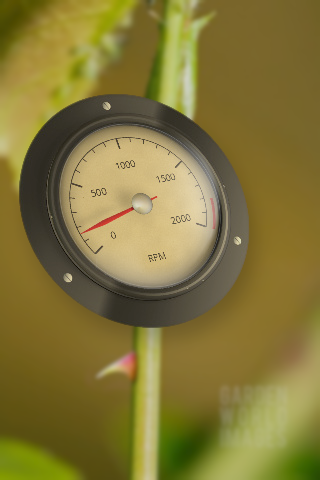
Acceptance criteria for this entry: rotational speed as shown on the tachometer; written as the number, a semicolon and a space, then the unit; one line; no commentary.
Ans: 150; rpm
